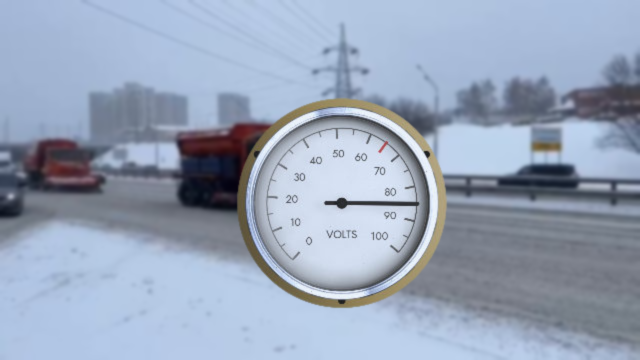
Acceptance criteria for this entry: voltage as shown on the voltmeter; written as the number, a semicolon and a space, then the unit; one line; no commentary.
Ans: 85; V
